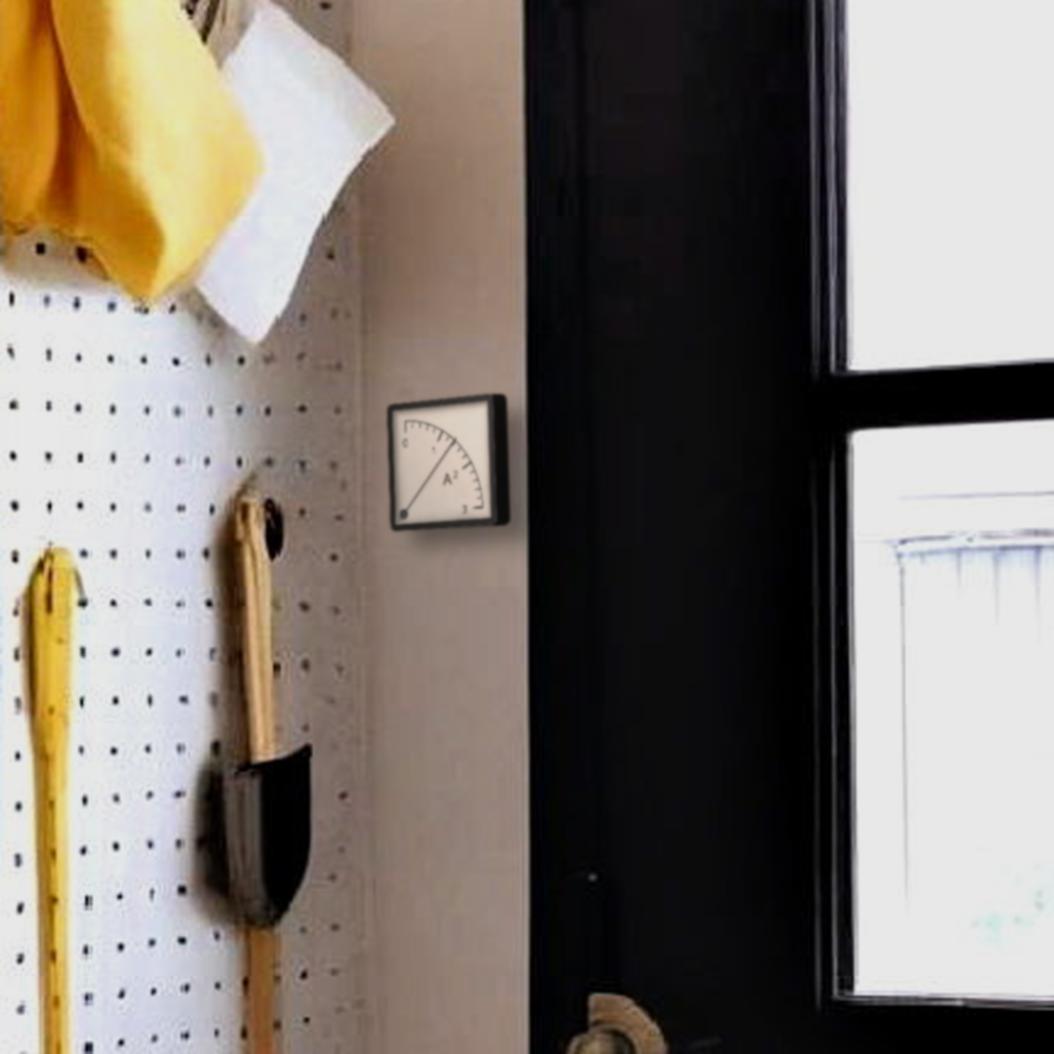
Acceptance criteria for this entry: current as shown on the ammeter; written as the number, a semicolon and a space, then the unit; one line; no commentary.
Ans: 1.4; A
